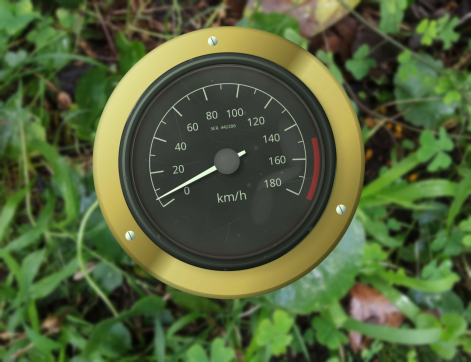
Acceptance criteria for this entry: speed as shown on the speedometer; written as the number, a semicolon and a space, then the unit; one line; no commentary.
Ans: 5; km/h
